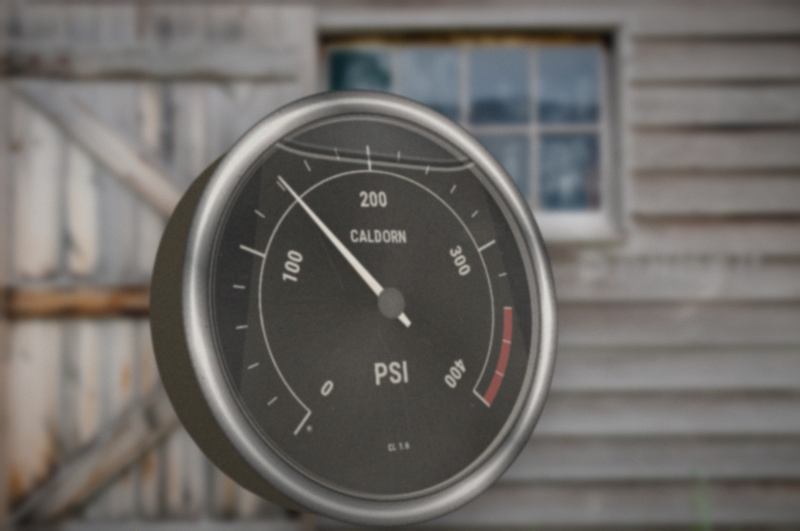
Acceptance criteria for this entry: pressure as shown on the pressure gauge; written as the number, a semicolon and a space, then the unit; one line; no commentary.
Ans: 140; psi
